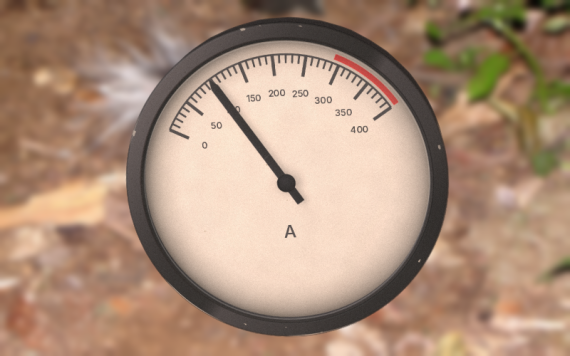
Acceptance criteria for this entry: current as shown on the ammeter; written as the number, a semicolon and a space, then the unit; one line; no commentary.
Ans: 100; A
